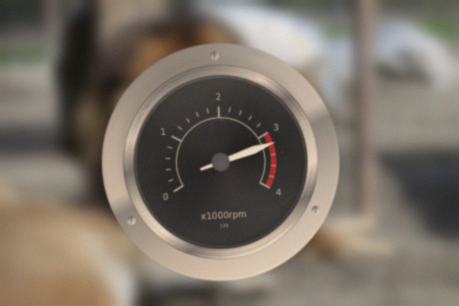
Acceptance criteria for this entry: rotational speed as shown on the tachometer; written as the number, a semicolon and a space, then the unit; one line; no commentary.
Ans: 3200; rpm
